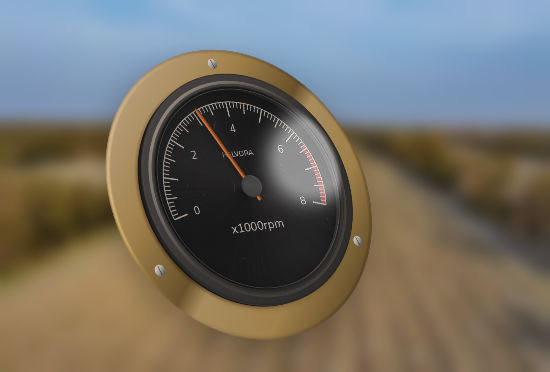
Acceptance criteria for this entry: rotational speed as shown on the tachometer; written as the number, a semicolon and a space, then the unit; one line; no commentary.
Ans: 3000; rpm
